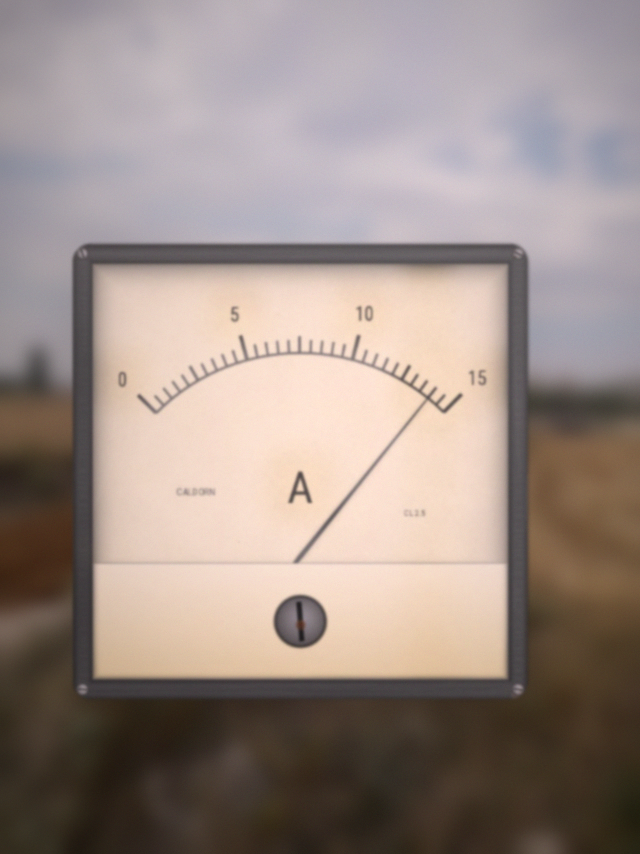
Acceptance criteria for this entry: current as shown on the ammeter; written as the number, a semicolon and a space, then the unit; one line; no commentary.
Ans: 14; A
